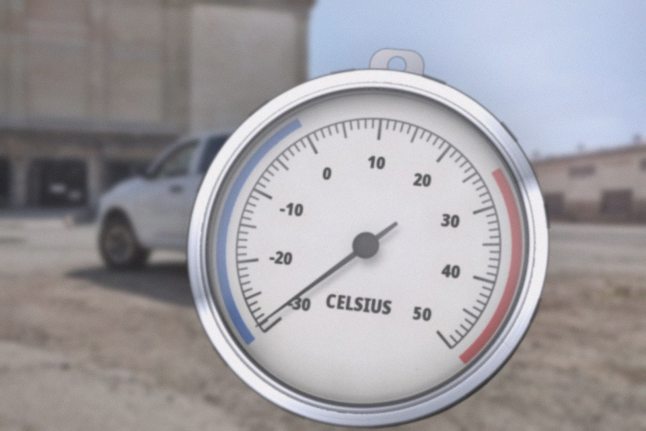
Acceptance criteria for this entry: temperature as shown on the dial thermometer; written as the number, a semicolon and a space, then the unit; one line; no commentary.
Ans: -29; °C
